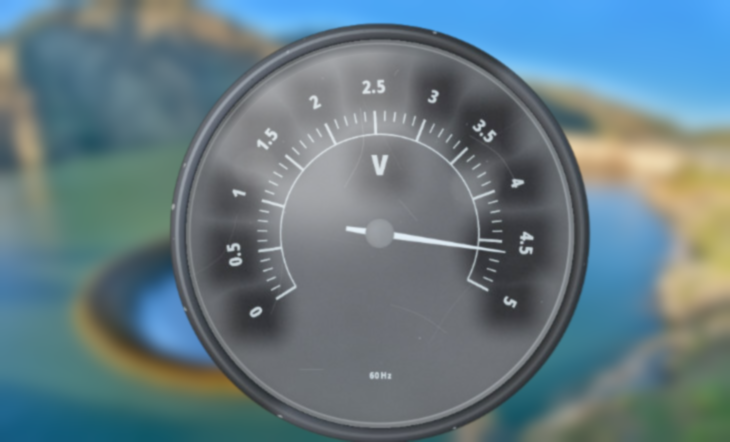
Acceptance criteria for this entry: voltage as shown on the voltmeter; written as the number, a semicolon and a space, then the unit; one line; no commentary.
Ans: 4.6; V
